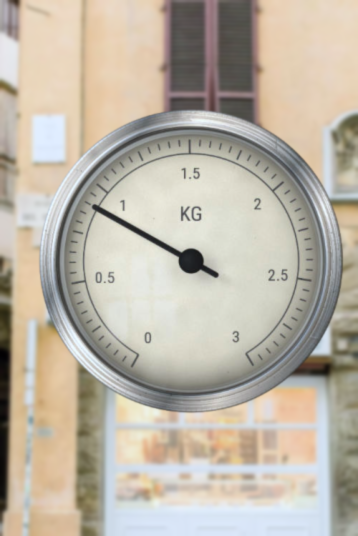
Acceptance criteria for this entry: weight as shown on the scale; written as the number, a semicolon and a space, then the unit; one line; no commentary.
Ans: 0.9; kg
